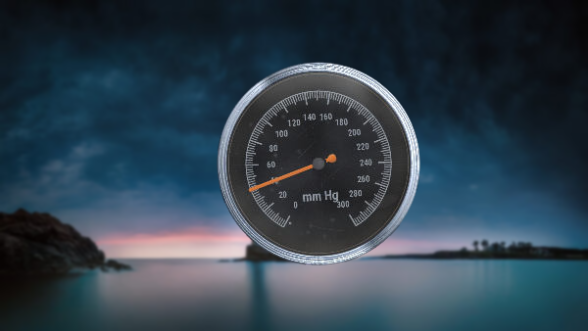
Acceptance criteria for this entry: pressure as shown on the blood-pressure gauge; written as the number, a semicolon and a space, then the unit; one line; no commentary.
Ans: 40; mmHg
